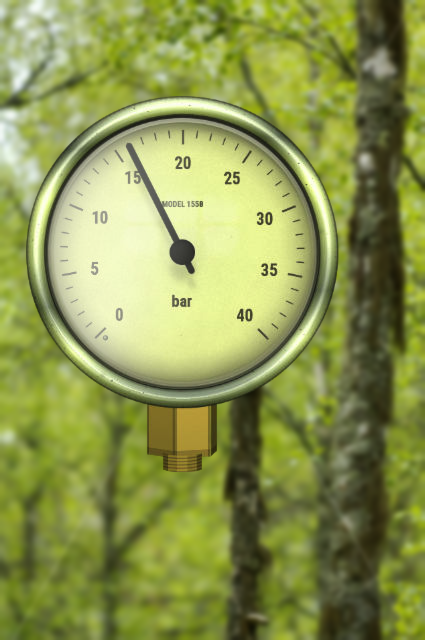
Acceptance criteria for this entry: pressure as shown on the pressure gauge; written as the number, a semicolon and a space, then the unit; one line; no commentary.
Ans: 16; bar
